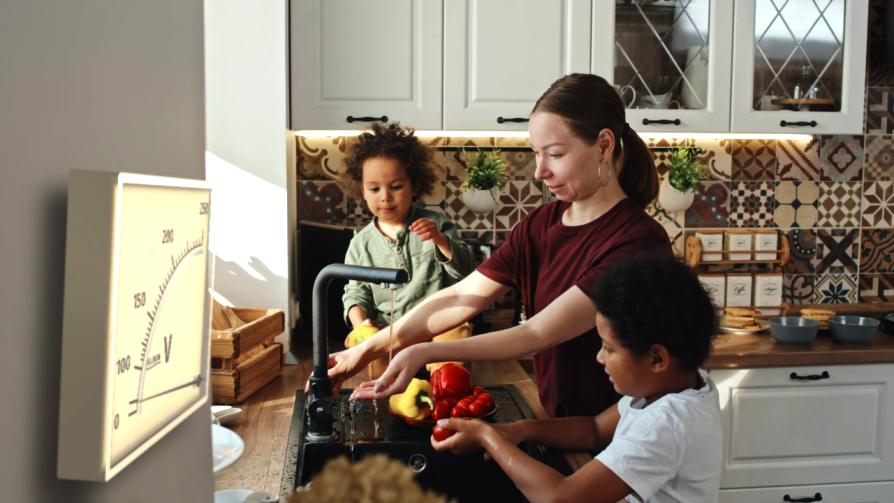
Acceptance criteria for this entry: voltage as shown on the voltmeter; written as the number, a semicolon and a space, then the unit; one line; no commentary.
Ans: 50; V
